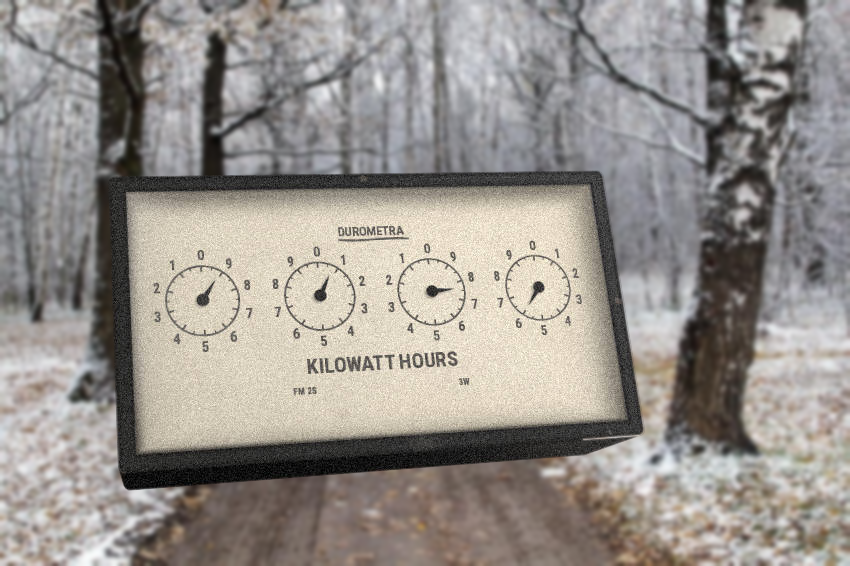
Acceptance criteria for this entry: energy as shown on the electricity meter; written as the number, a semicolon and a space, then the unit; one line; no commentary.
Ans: 9076; kWh
